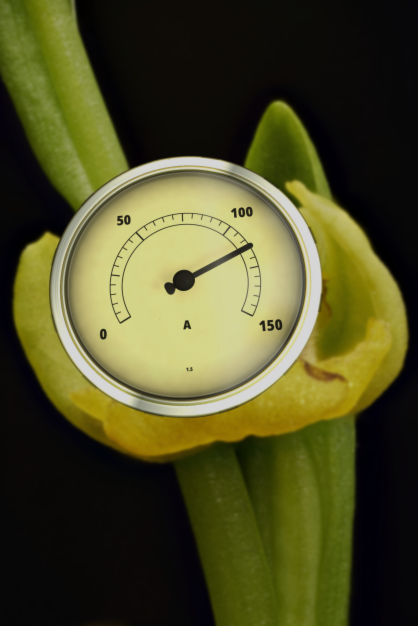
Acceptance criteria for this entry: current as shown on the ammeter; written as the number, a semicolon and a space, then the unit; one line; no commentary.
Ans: 115; A
